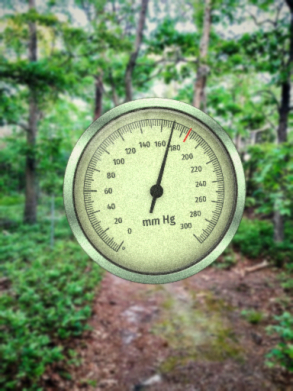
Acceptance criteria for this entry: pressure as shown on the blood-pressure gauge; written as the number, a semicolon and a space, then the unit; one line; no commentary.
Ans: 170; mmHg
